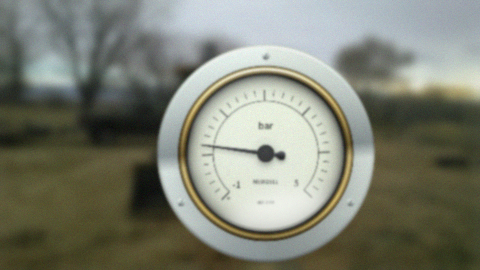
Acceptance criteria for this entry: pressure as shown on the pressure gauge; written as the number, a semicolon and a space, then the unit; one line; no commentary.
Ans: 0.2; bar
